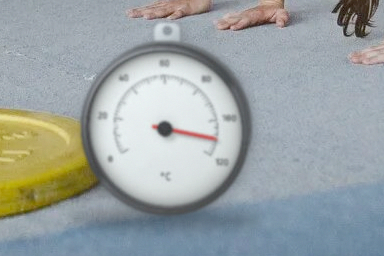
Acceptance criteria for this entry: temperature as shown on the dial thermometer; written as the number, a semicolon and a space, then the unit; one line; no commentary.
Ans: 110; °C
